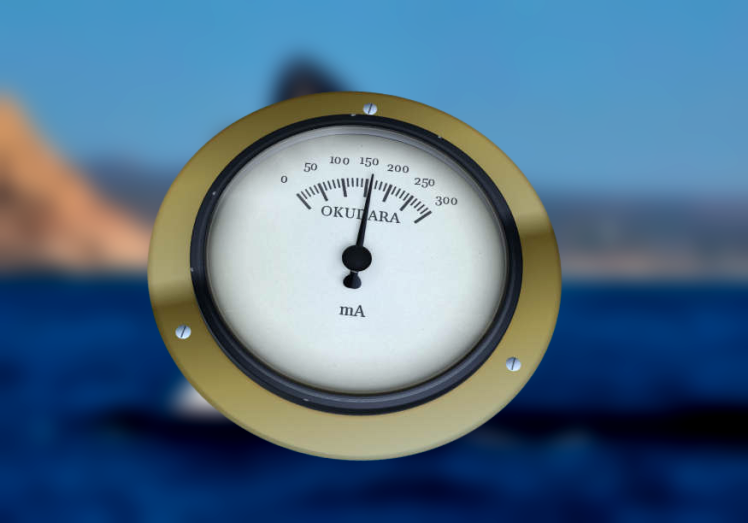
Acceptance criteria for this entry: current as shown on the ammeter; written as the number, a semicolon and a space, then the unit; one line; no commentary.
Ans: 160; mA
